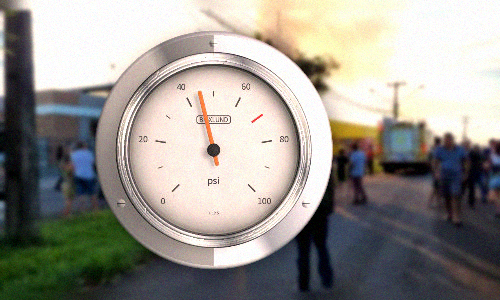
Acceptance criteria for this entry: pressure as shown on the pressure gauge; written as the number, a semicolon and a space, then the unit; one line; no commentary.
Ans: 45; psi
